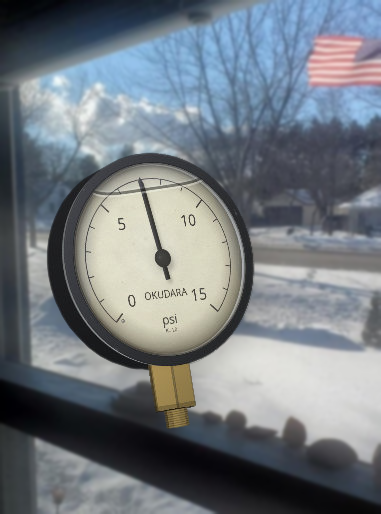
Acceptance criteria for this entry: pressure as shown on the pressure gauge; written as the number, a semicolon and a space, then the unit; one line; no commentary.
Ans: 7; psi
